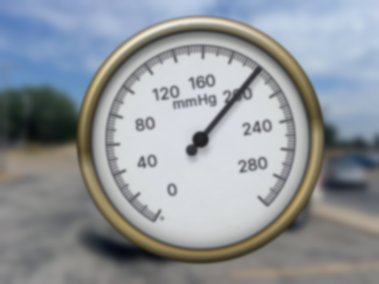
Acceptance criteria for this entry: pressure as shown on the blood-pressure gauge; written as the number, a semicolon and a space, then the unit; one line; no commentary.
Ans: 200; mmHg
